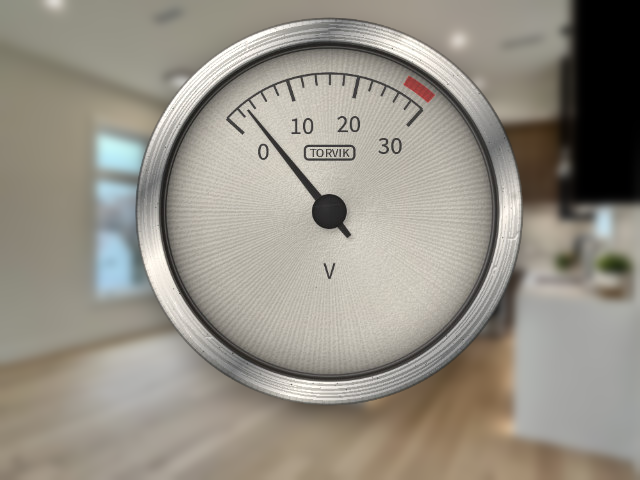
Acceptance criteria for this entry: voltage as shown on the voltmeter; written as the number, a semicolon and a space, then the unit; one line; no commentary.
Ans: 3; V
